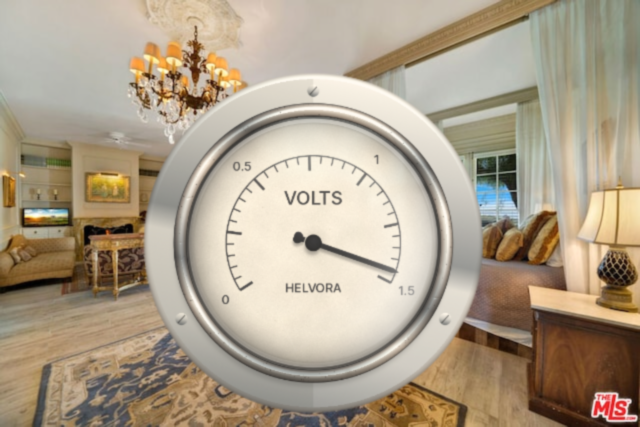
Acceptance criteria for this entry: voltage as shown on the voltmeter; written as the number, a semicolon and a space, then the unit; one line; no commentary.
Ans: 1.45; V
